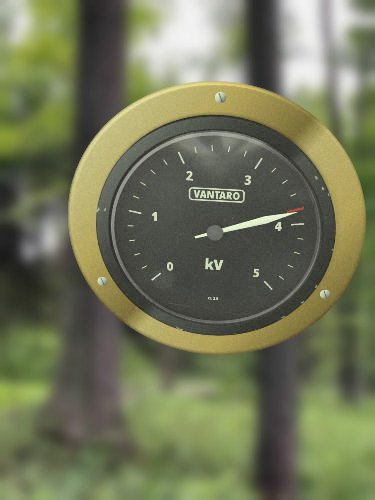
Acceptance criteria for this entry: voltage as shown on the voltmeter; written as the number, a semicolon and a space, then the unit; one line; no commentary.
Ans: 3.8; kV
